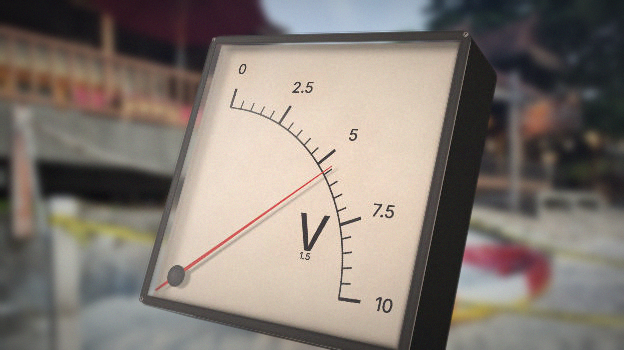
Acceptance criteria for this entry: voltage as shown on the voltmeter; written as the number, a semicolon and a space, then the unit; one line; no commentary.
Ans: 5.5; V
